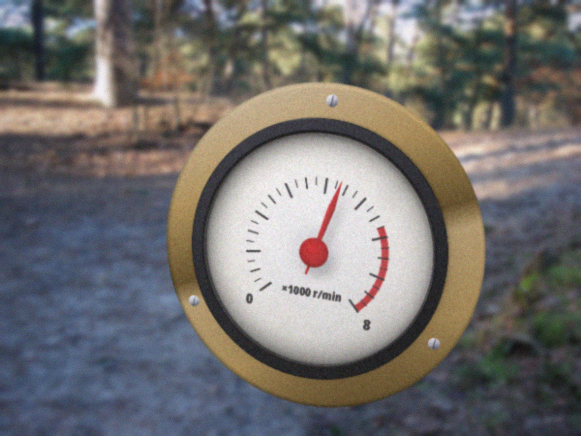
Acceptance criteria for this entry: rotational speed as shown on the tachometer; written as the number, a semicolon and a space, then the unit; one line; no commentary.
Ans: 4375; rpm
